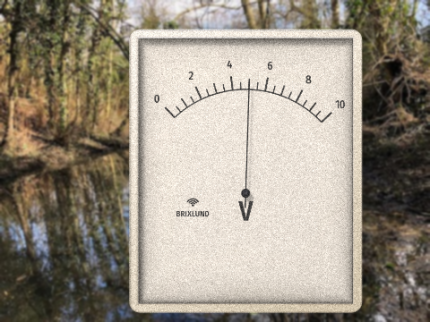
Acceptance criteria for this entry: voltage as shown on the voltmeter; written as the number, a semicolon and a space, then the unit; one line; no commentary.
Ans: 5; V
